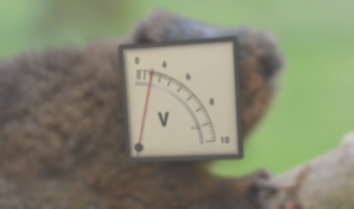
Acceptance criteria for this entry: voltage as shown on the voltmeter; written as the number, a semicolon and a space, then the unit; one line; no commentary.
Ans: 3; V
